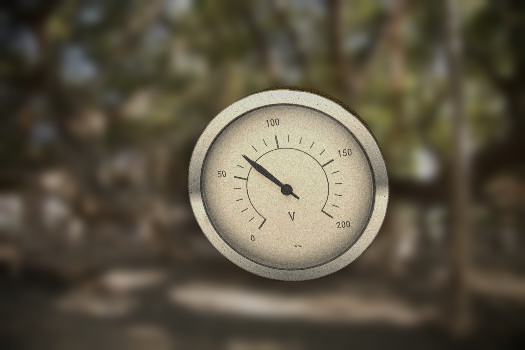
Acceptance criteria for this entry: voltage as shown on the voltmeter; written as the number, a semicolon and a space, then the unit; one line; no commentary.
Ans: 70; V
